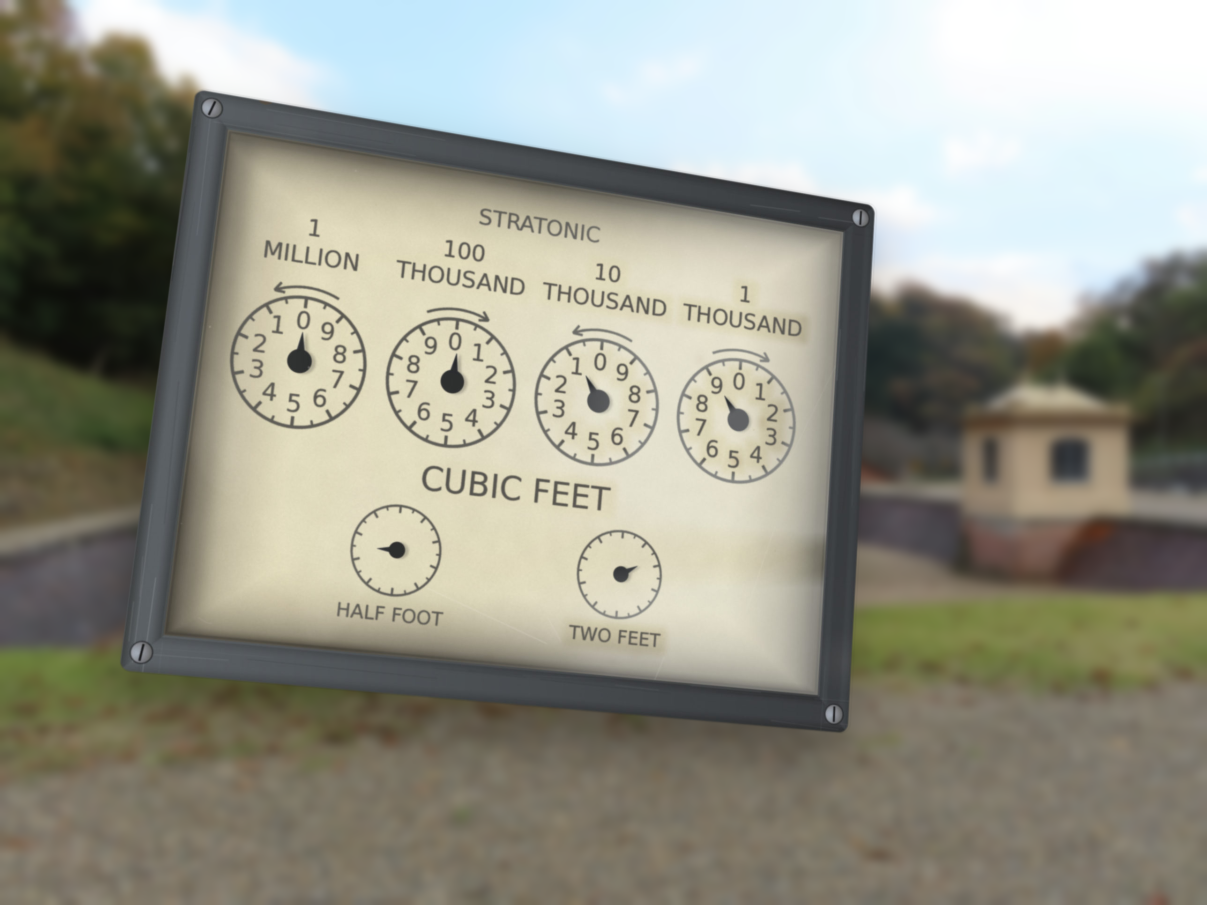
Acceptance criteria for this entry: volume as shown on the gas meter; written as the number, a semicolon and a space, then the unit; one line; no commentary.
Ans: 900; ft³
